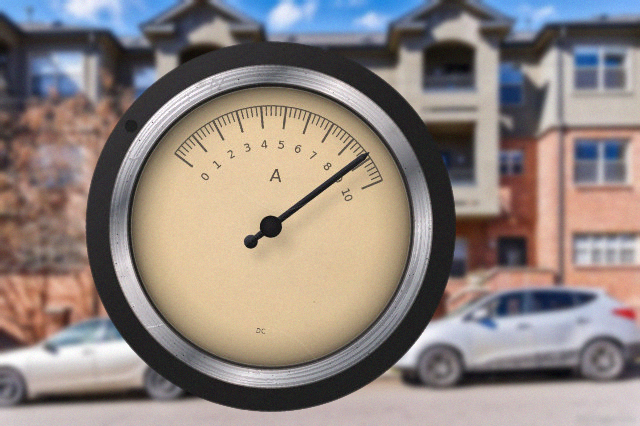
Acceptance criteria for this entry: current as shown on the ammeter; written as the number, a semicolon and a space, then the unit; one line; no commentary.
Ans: 8.8; A
